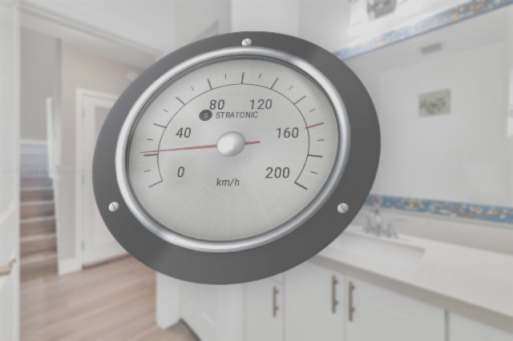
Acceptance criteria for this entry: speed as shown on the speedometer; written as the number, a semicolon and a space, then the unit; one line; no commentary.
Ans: 20; km/h
